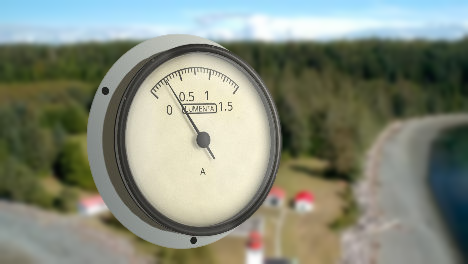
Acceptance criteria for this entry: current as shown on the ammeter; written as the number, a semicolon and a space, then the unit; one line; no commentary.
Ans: 0.25; A
